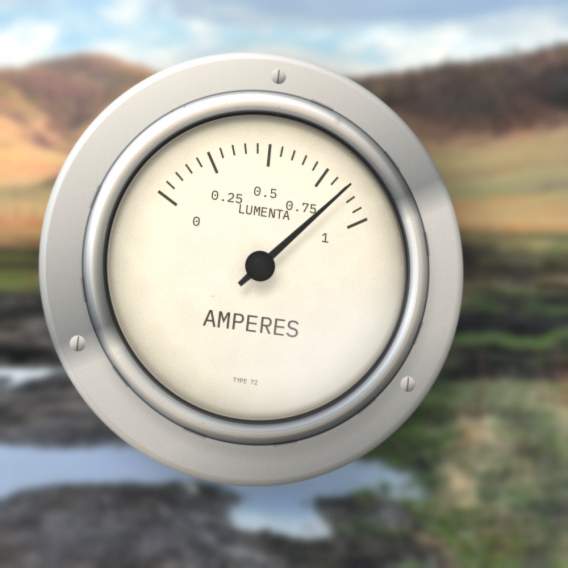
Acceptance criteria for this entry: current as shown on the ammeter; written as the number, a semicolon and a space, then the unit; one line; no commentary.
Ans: 0.85; A
